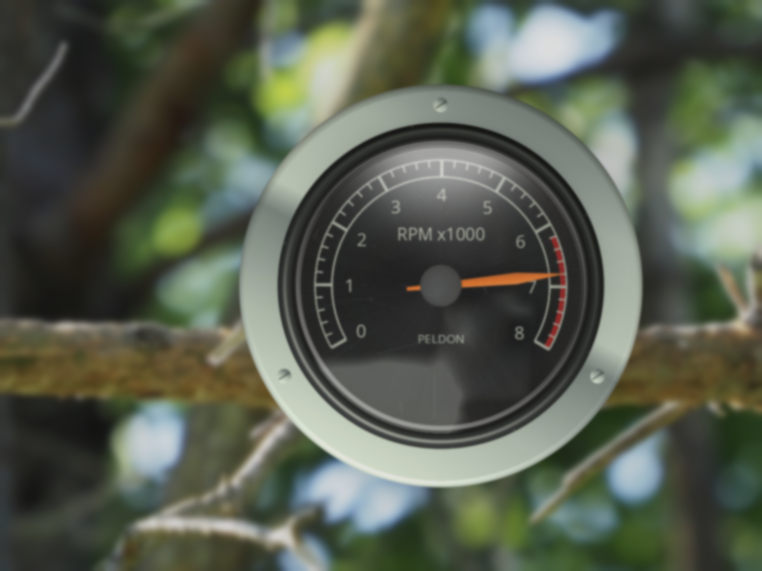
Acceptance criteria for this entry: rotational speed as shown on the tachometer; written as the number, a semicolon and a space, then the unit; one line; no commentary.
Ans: 6800; rpm
